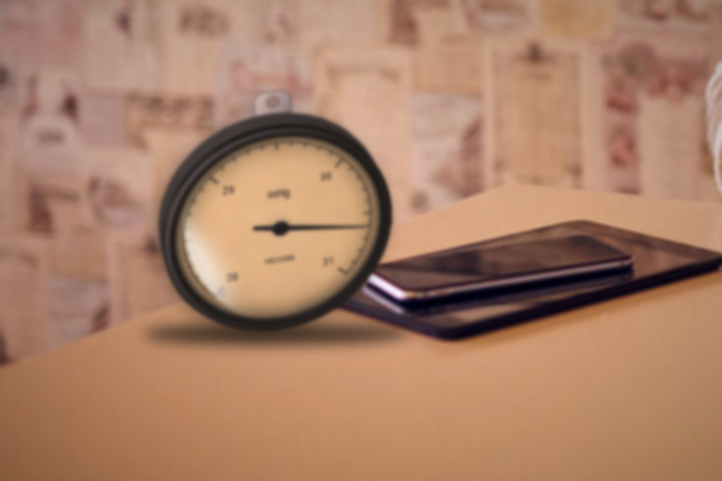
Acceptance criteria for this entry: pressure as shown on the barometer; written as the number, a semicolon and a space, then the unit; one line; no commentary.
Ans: 30.6; inHg
